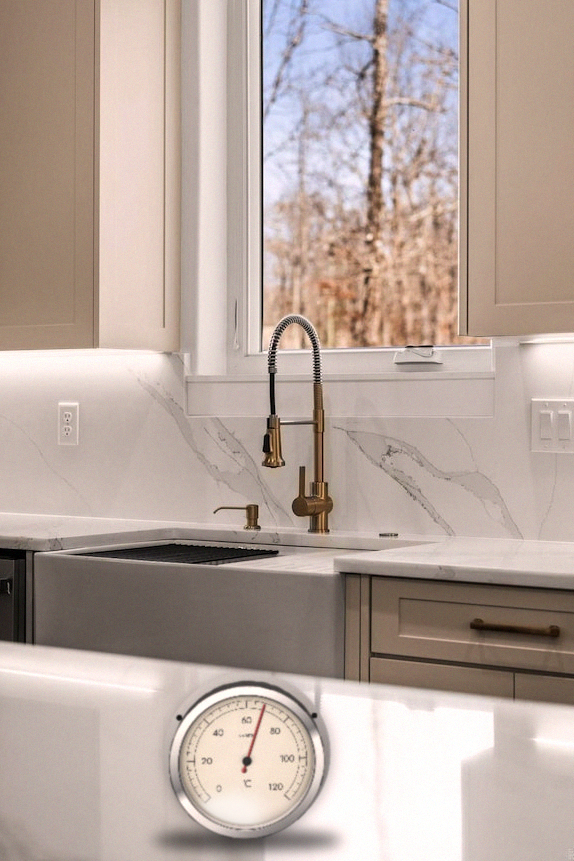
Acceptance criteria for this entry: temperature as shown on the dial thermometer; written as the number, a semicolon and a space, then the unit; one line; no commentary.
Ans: 68; °C
